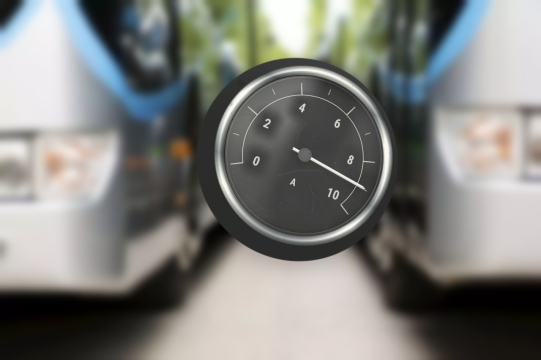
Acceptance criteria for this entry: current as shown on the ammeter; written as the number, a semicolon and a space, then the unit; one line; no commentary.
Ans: 9; A
